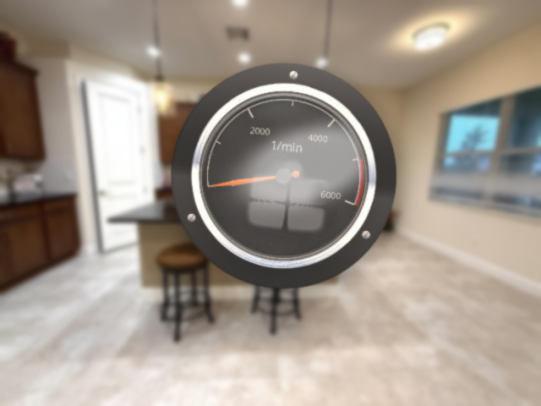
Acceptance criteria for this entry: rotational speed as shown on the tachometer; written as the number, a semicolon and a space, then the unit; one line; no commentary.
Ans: 0; rpm
